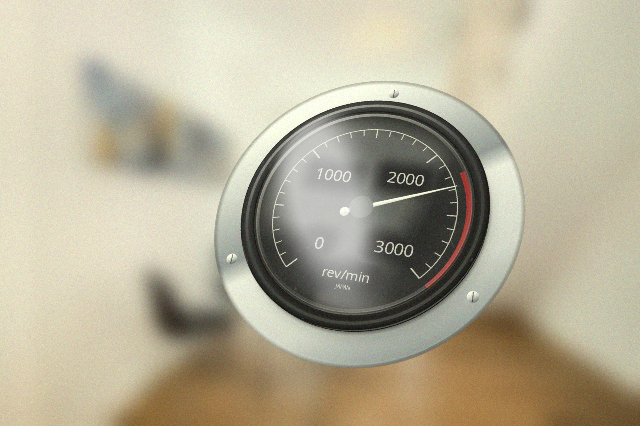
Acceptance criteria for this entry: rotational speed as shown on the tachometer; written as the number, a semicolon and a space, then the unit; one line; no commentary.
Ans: 2300; rpm
